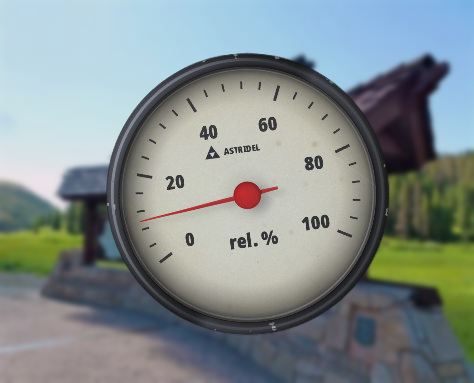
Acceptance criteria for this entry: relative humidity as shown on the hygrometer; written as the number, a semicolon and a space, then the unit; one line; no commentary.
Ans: 10; %
